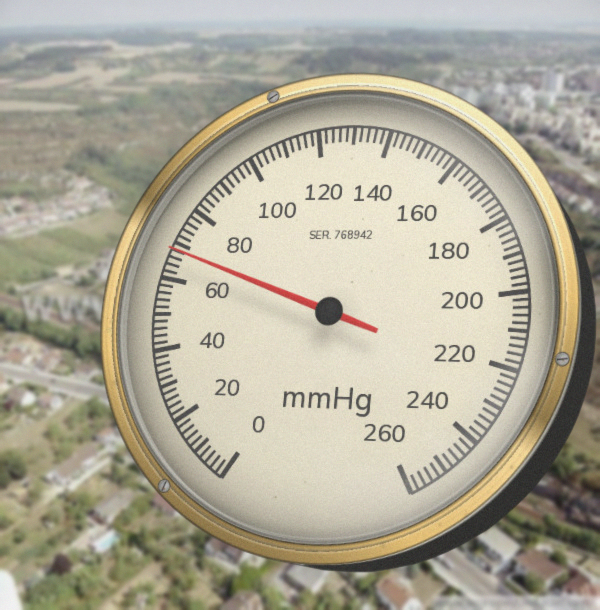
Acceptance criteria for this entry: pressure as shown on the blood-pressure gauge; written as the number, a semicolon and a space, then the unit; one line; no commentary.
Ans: 68; mmHg
